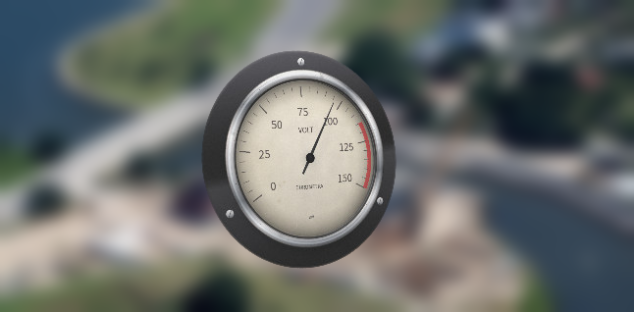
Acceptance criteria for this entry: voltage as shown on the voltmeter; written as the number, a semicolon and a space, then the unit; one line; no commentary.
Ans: 95; V
